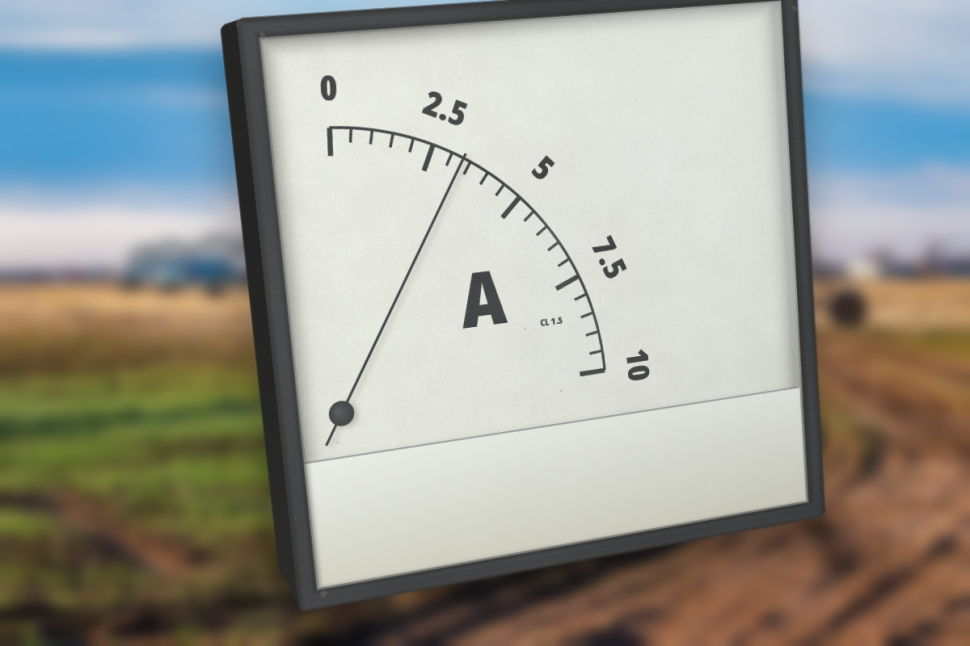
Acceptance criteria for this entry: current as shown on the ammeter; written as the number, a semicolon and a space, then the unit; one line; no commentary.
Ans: 3.25; A
